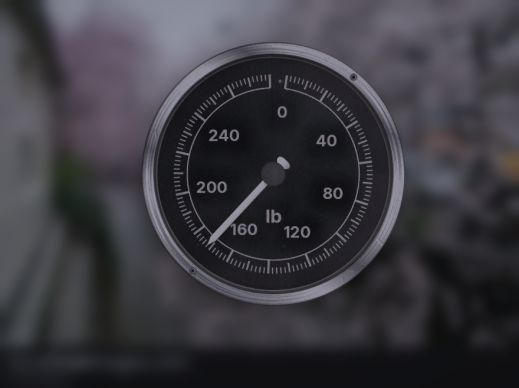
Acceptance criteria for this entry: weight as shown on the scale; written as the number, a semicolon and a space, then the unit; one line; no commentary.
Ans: 172; lb
